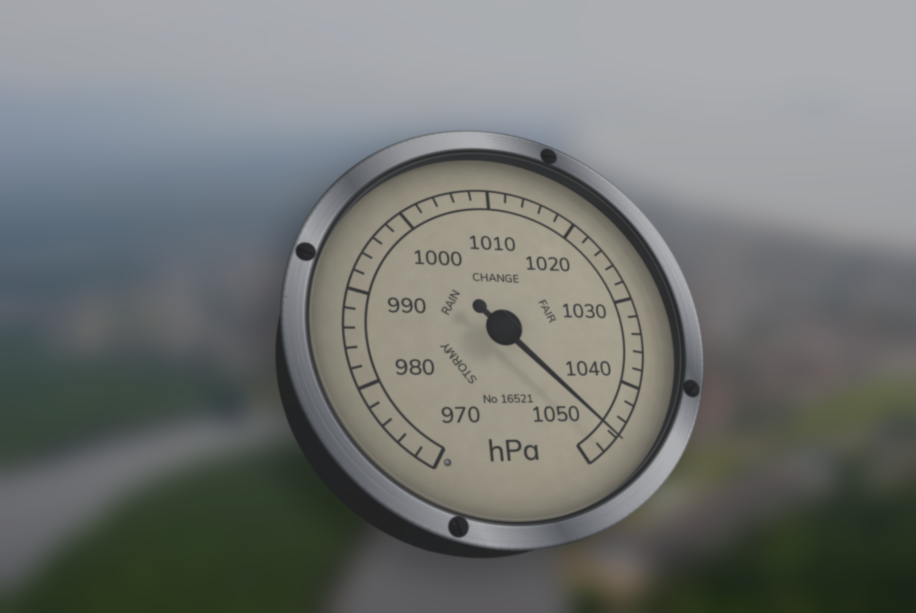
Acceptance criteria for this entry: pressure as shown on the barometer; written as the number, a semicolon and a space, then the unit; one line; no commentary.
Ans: 1046; hPa
